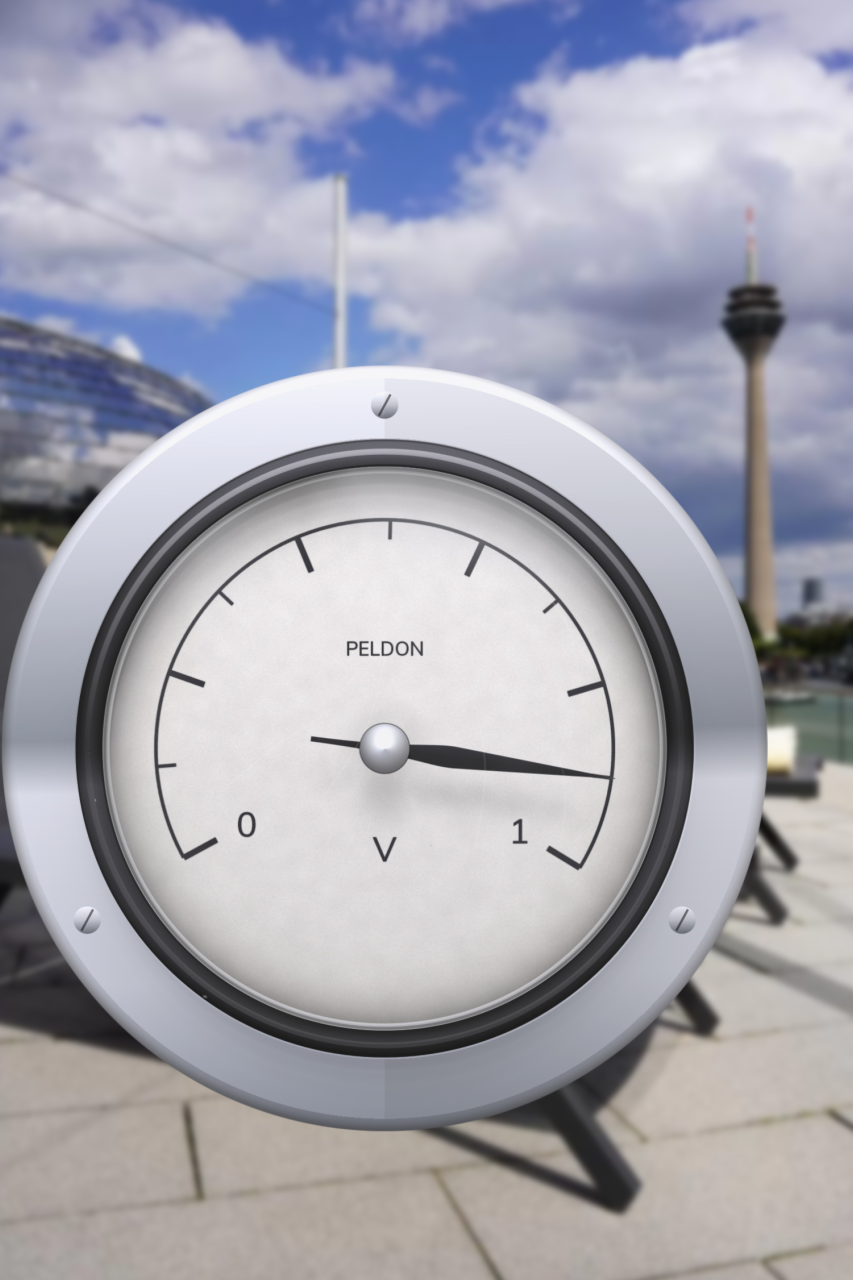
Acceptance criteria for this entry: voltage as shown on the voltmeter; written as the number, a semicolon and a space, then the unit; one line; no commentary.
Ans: 0.9; V
